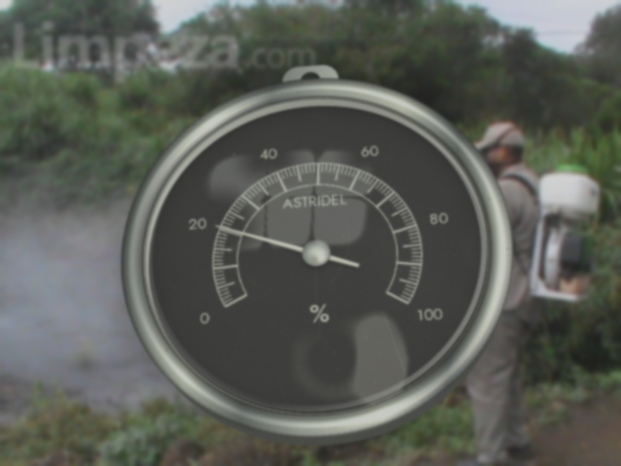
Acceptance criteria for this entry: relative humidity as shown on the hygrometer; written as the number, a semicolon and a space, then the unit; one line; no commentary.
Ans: 20; %
